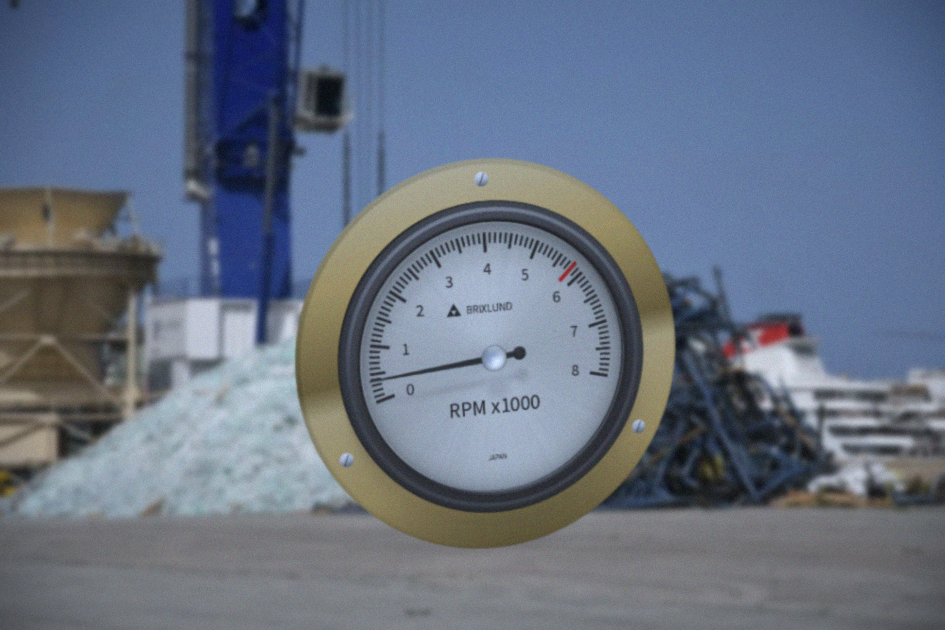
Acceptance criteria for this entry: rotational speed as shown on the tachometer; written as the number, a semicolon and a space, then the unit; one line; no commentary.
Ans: 400; rpm
